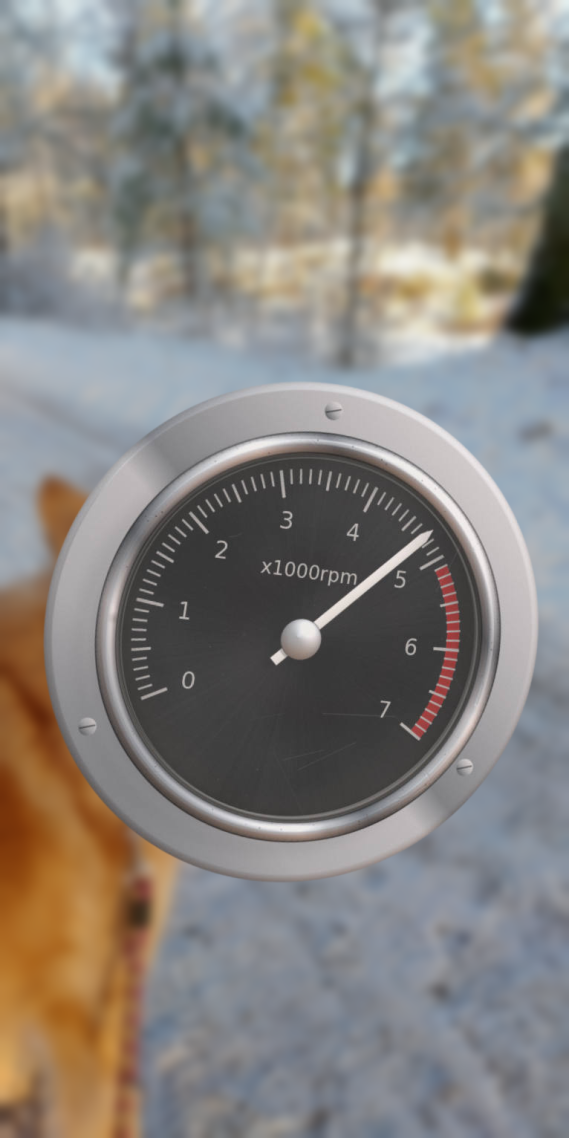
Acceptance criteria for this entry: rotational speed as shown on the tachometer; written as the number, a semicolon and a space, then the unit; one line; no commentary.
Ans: 4700; rpm
